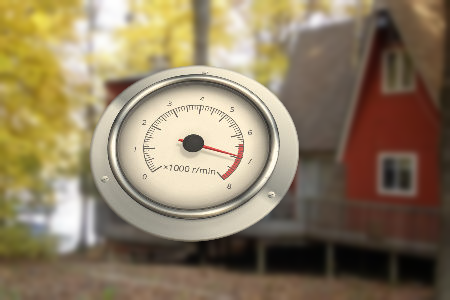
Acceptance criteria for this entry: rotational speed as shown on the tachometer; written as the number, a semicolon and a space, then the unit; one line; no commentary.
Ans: 7000; rpm
